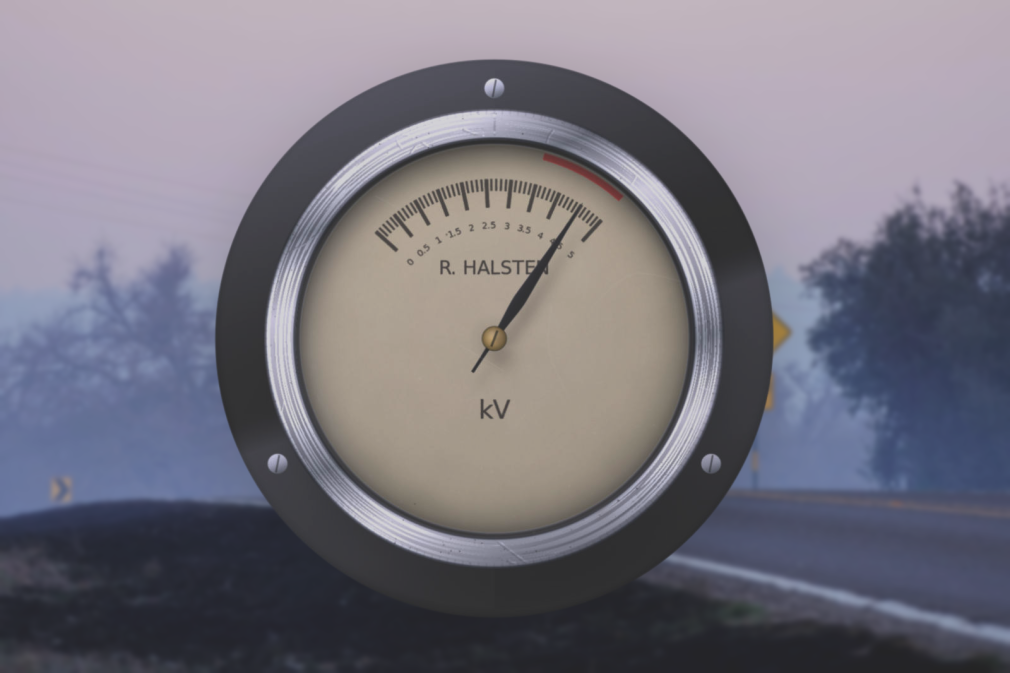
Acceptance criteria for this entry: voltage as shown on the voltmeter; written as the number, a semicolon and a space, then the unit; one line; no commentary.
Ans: 4.5; kV
